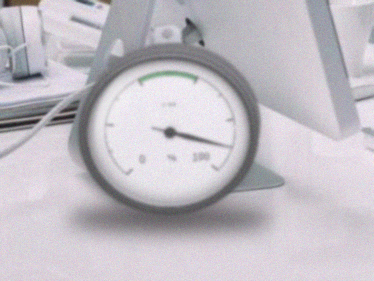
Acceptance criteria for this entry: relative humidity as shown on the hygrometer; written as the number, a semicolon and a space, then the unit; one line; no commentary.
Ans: 90; %
